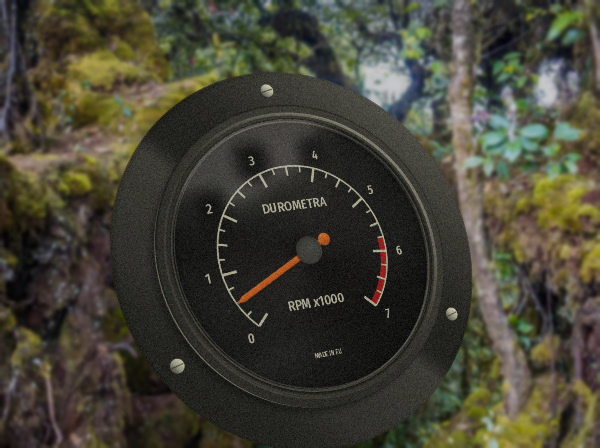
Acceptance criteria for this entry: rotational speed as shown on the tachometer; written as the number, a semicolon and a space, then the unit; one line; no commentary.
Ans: 500; rpm
